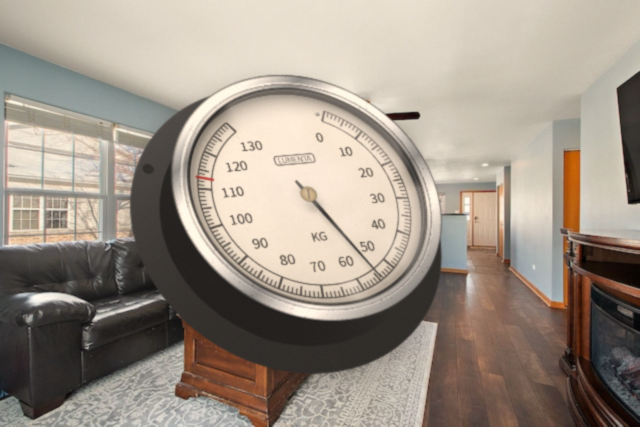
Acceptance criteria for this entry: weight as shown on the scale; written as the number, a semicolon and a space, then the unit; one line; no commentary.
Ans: 55; kg
